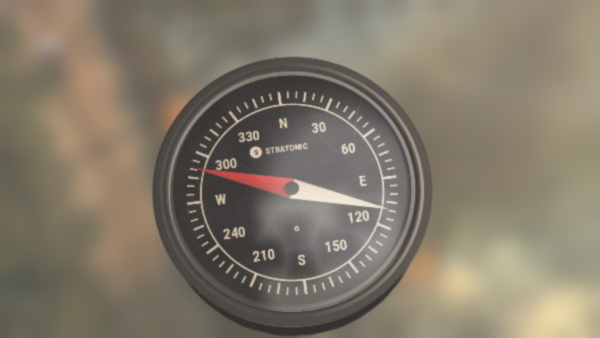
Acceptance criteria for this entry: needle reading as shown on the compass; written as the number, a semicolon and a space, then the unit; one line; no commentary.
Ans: 290; °
